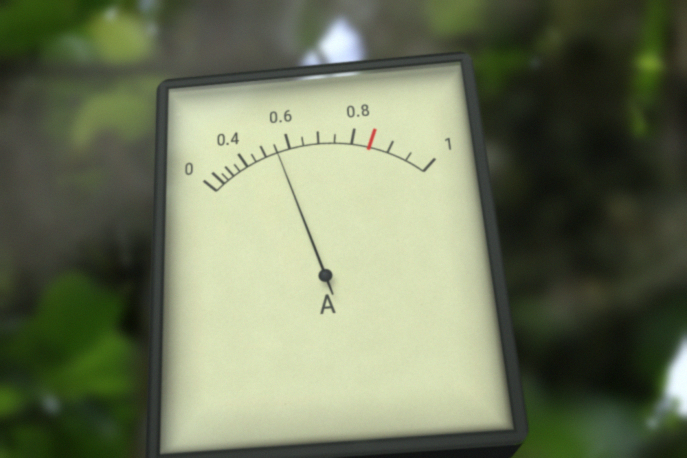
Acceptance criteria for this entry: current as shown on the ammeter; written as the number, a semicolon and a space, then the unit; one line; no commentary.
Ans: 0.55; A
